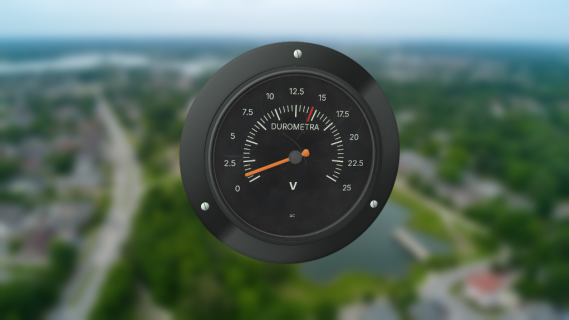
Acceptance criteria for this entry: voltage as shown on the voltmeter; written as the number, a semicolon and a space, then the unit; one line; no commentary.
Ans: 1; V
